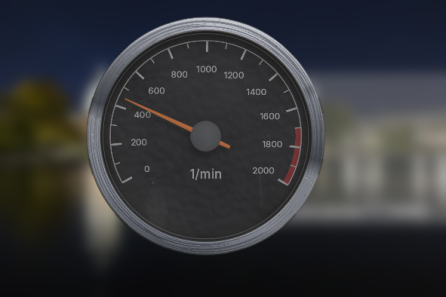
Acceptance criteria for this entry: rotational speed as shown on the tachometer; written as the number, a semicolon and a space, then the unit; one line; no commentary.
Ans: 450; rpm
